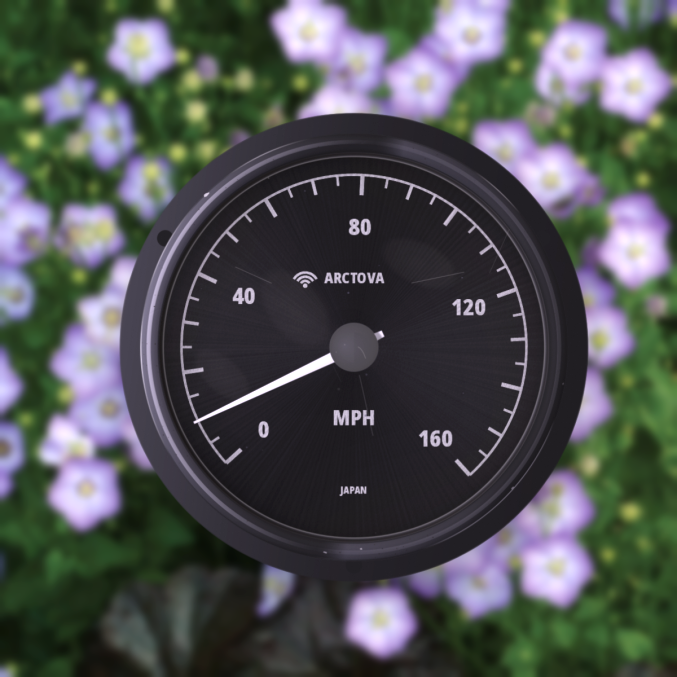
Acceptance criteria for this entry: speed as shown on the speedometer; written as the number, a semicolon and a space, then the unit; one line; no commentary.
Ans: 10; mph
